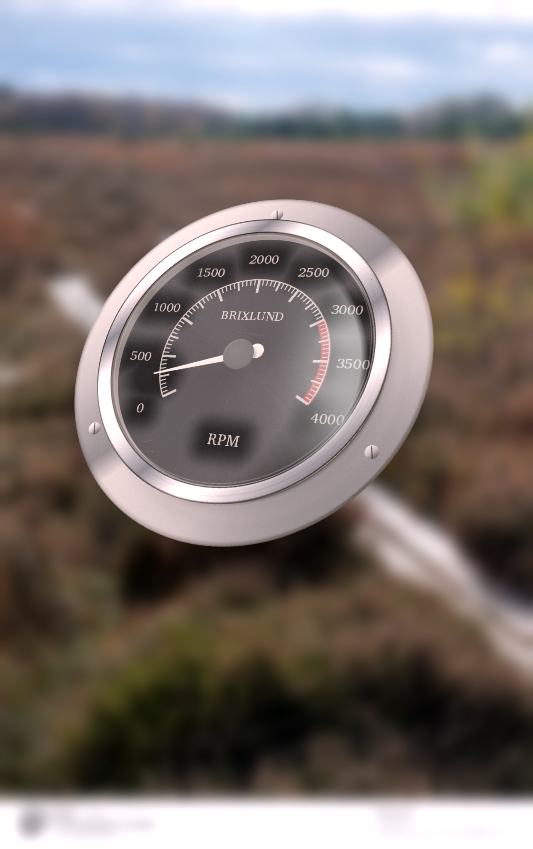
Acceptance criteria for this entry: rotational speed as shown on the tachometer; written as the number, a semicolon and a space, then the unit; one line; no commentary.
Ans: 250; rpm
